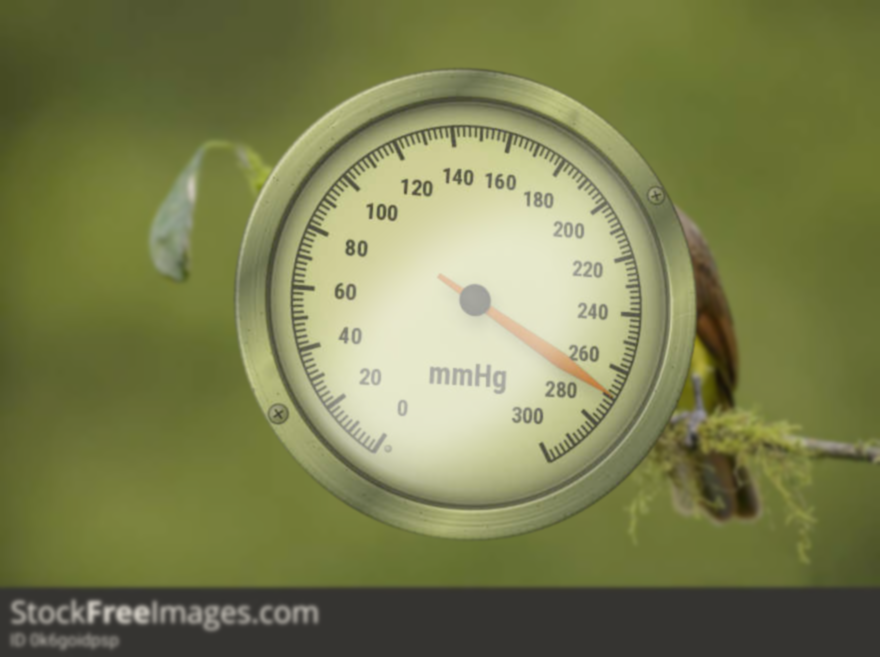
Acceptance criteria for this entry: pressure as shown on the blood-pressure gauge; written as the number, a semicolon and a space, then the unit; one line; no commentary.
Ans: 270; mmHg
